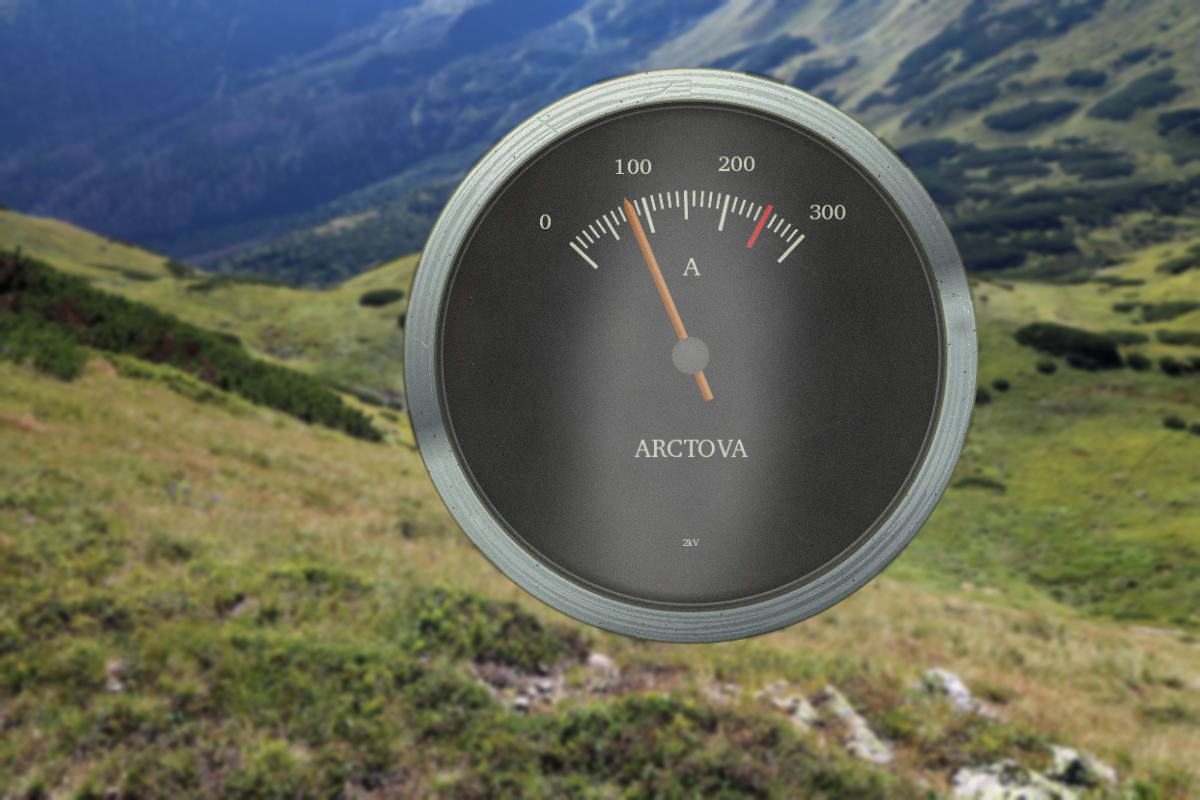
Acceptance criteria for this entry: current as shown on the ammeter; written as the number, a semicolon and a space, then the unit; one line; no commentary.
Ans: 80; A
